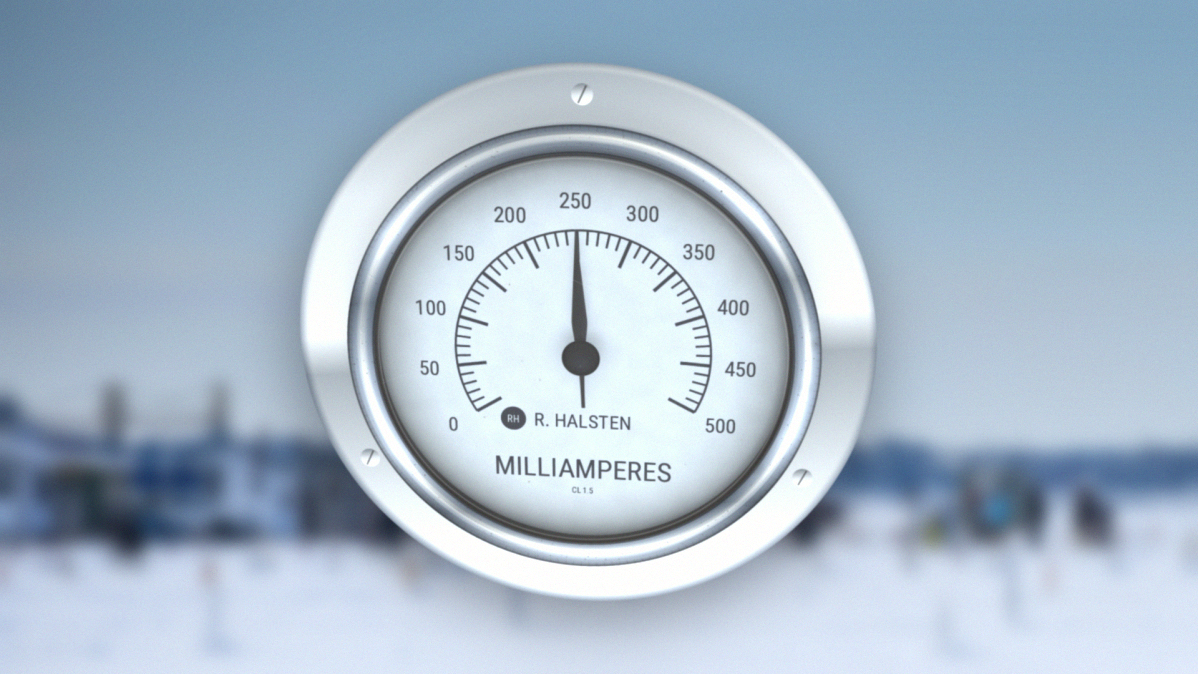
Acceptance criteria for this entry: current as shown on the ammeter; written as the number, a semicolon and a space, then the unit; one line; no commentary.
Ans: 250; mA
